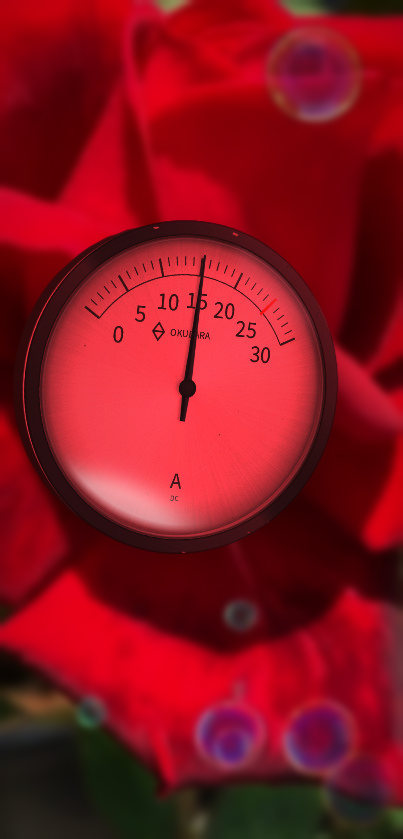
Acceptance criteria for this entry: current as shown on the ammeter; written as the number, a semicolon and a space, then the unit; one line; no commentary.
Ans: 15; A
